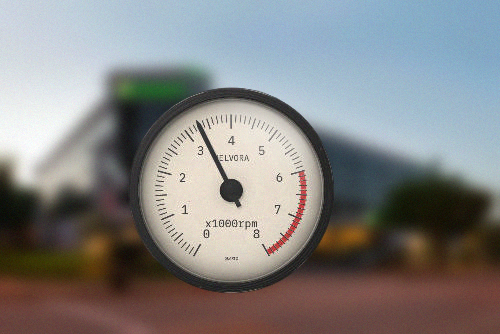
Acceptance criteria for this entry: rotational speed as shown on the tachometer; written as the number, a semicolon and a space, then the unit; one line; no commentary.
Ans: 3300; rpm
